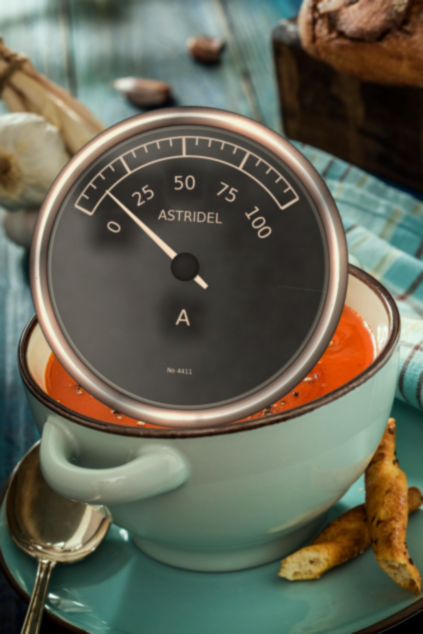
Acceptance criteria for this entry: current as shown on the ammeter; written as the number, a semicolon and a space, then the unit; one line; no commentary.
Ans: 12.5; A
